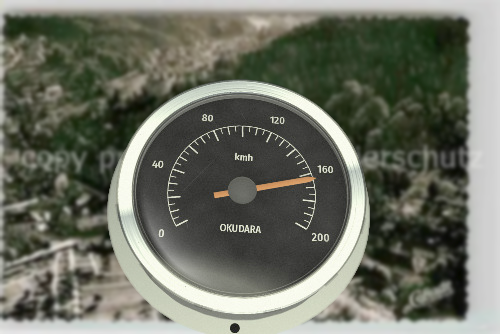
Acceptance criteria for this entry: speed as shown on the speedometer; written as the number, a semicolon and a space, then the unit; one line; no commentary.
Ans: 165; km/h
